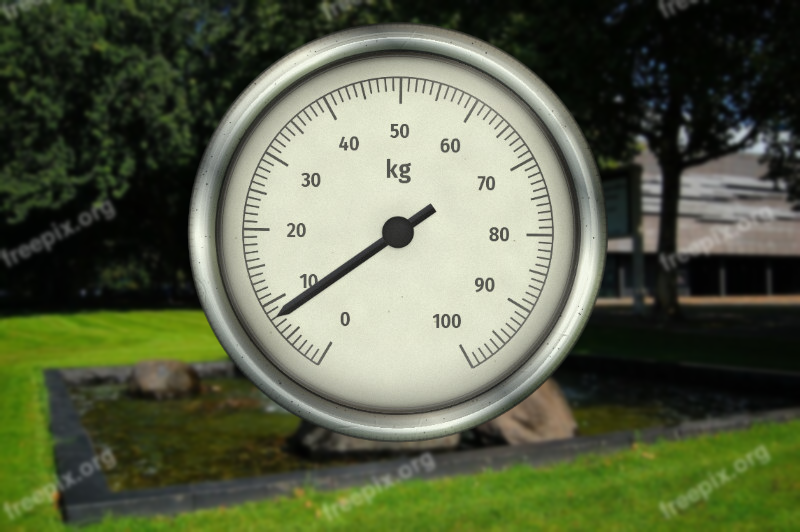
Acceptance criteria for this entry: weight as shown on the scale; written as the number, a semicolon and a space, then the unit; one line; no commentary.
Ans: 8; kg
